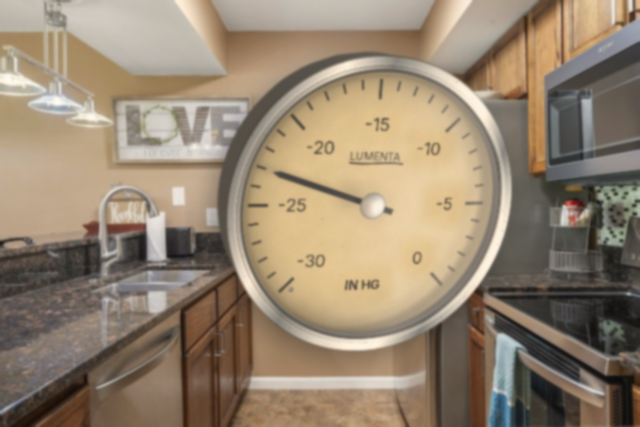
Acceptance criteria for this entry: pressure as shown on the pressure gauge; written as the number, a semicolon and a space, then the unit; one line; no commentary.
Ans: -23; inHg
